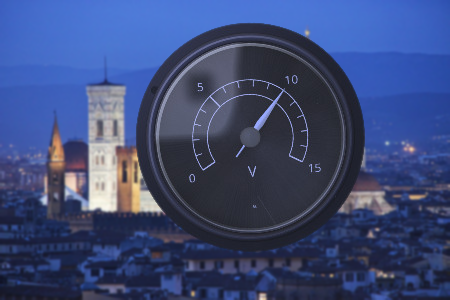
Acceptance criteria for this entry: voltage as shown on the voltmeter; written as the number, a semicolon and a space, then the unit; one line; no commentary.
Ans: 10; V
